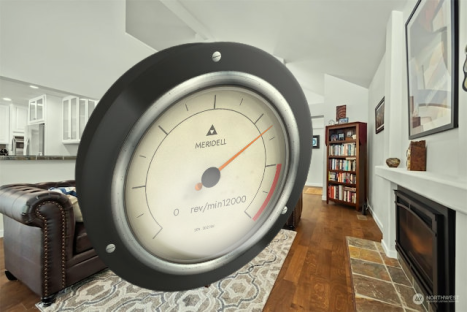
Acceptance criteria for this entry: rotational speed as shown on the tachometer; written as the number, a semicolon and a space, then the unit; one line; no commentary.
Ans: 8500; rpm
